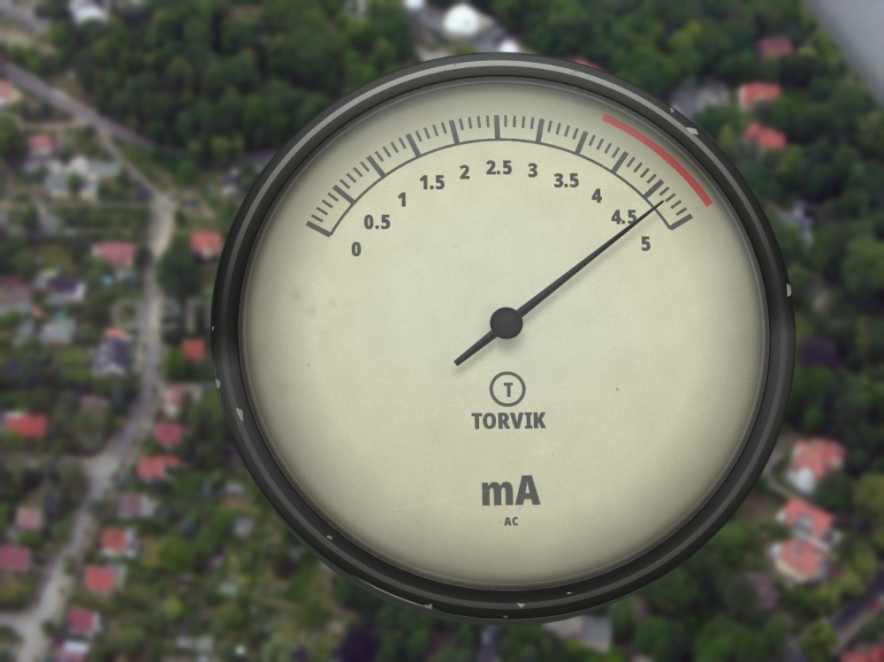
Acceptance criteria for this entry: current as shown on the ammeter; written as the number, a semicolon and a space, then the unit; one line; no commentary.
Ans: 4.7; mA
